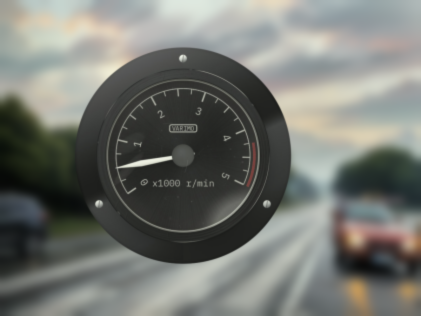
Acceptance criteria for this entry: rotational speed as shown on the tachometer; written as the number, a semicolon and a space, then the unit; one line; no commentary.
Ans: 500; rpm
